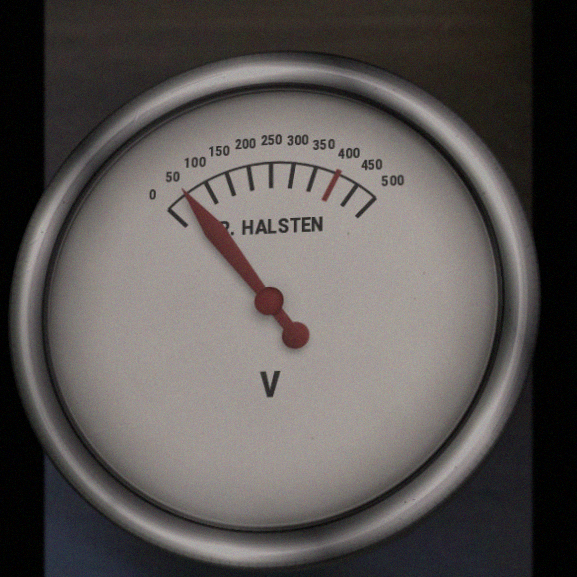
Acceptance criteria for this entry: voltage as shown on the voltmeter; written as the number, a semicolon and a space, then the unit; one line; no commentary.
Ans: 50; V
